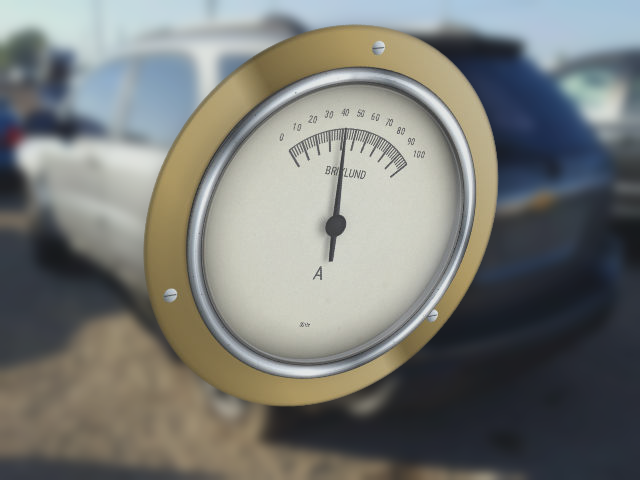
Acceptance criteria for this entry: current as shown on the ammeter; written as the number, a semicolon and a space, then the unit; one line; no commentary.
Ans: 40; A
